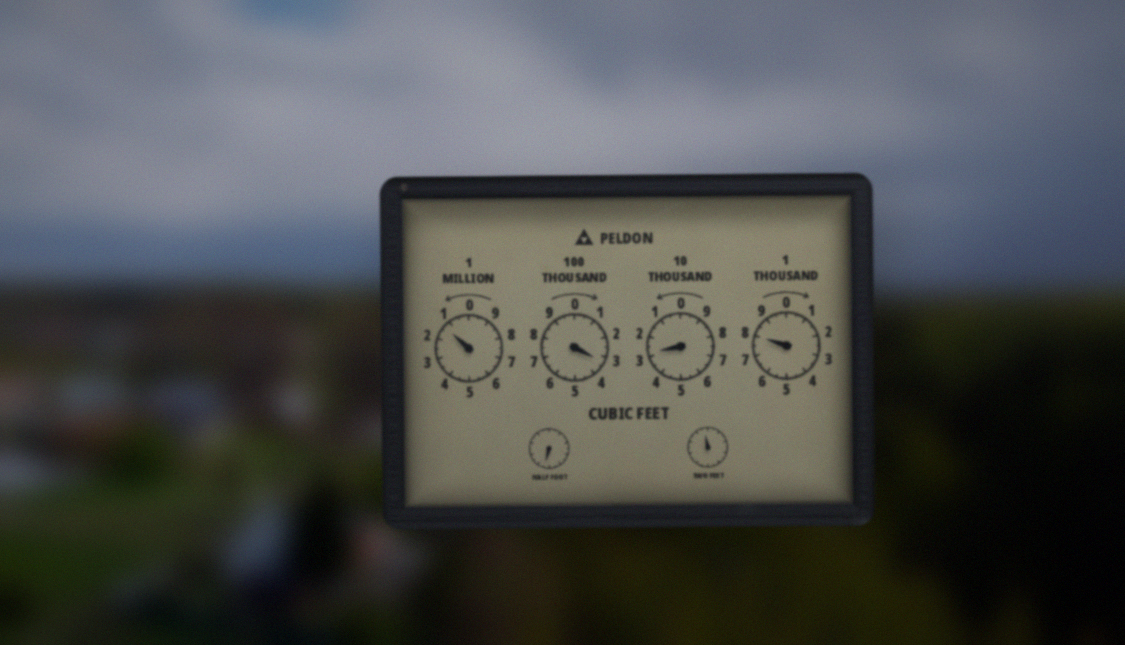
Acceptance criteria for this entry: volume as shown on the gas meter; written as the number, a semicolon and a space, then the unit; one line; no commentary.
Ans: 132800; ft³
